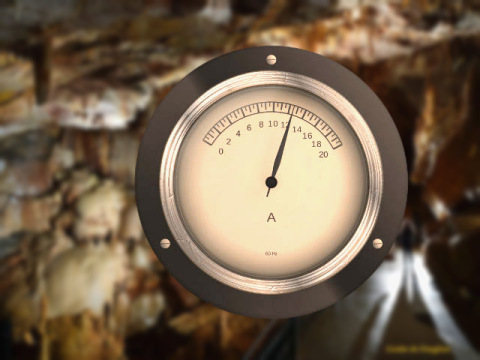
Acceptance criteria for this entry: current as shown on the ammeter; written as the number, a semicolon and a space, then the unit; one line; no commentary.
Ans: 12.5; A
